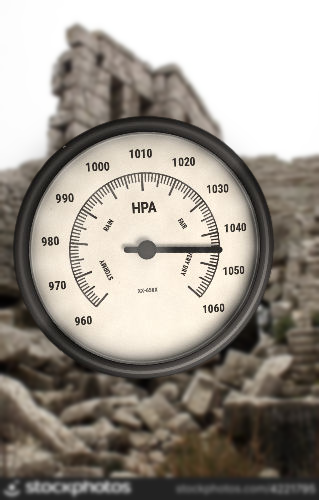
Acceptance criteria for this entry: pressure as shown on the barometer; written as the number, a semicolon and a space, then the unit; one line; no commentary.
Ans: 1045; hPa
